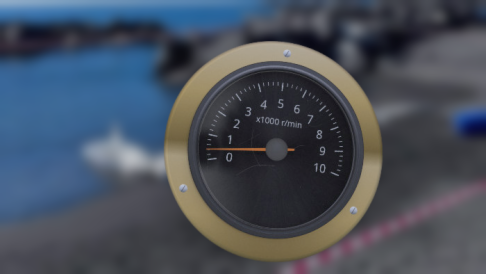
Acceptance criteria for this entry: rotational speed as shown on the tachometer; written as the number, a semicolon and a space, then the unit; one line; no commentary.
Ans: 400; rpm
